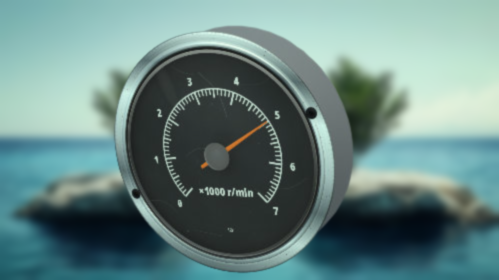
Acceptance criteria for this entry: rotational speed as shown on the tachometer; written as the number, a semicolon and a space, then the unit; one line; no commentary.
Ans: 5000; rpm
